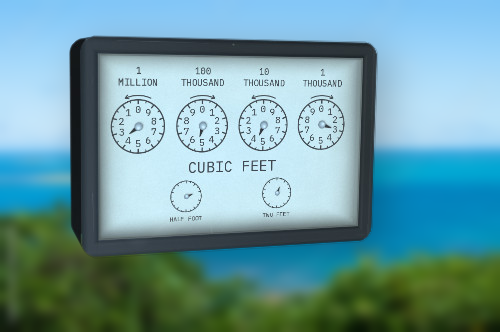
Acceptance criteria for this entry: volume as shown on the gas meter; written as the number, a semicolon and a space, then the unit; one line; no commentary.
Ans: 354300; ft³
